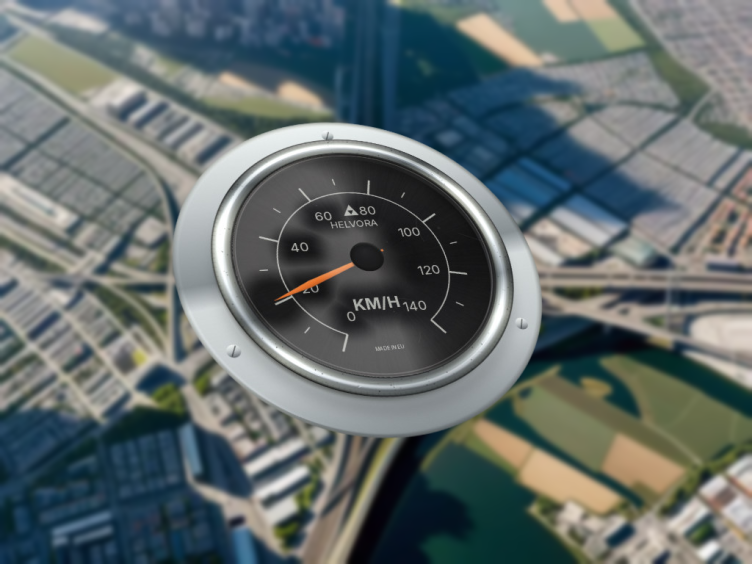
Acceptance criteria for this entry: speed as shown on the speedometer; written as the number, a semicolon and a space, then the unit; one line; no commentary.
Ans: 20; km/h
